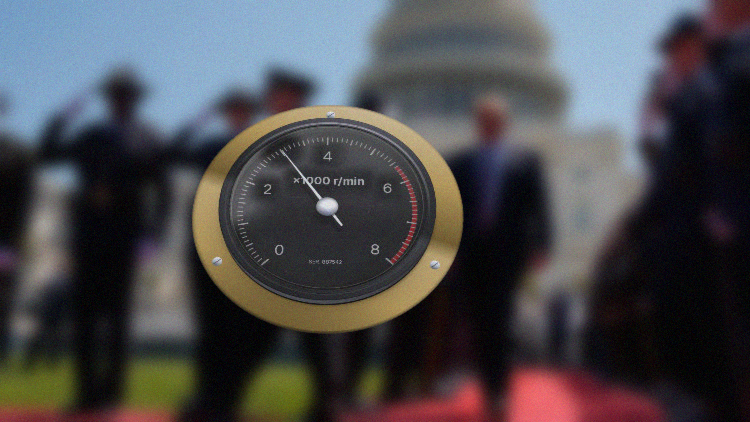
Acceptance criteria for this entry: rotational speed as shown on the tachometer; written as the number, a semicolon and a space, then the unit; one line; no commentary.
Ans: 3000; rpm
